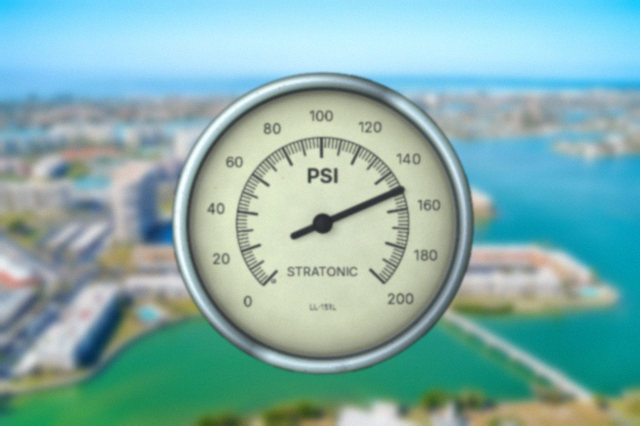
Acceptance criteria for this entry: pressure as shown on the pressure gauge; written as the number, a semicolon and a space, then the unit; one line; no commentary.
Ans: 150; psi
